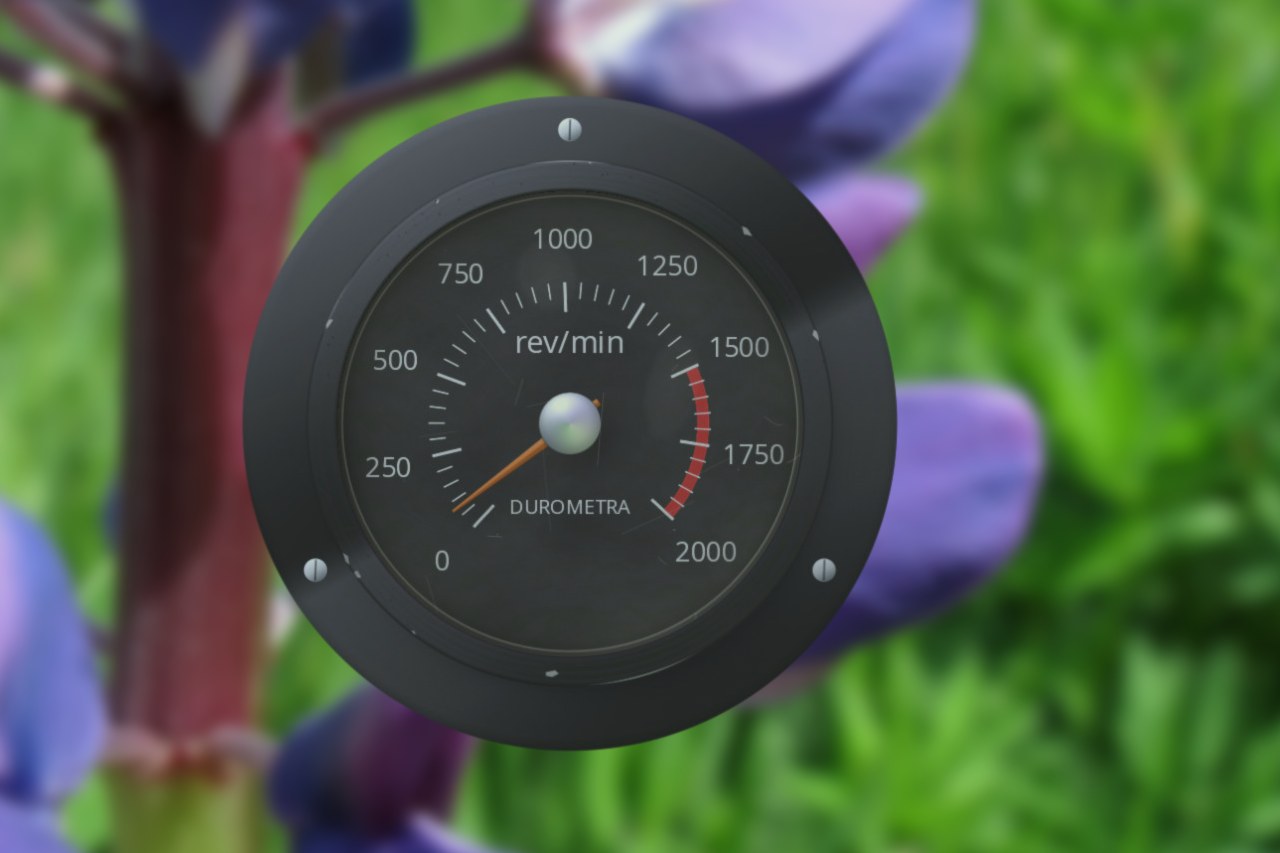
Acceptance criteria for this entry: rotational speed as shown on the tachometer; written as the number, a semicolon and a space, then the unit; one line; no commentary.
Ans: 75; rpm
